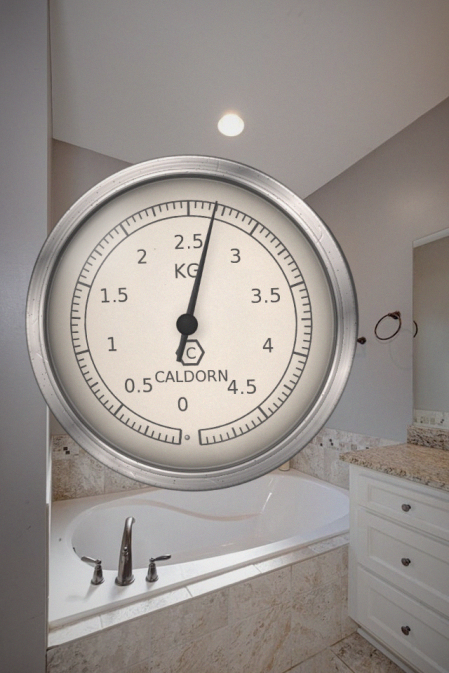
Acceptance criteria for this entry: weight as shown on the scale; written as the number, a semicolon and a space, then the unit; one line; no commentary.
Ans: 2.7; kg
